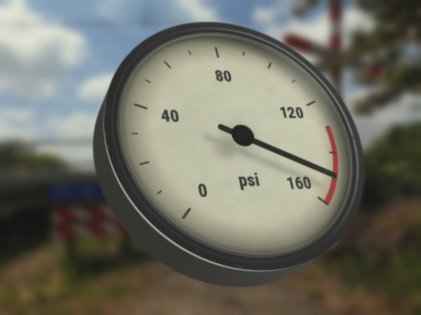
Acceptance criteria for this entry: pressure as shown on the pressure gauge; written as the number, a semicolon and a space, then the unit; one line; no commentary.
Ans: 150; psi
